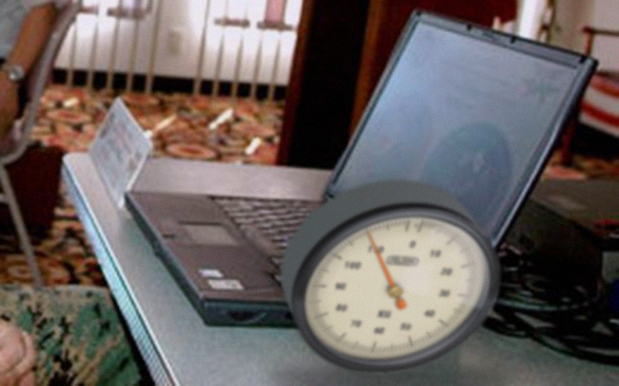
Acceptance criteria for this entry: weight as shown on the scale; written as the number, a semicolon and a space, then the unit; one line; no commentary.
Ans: 110; kg
